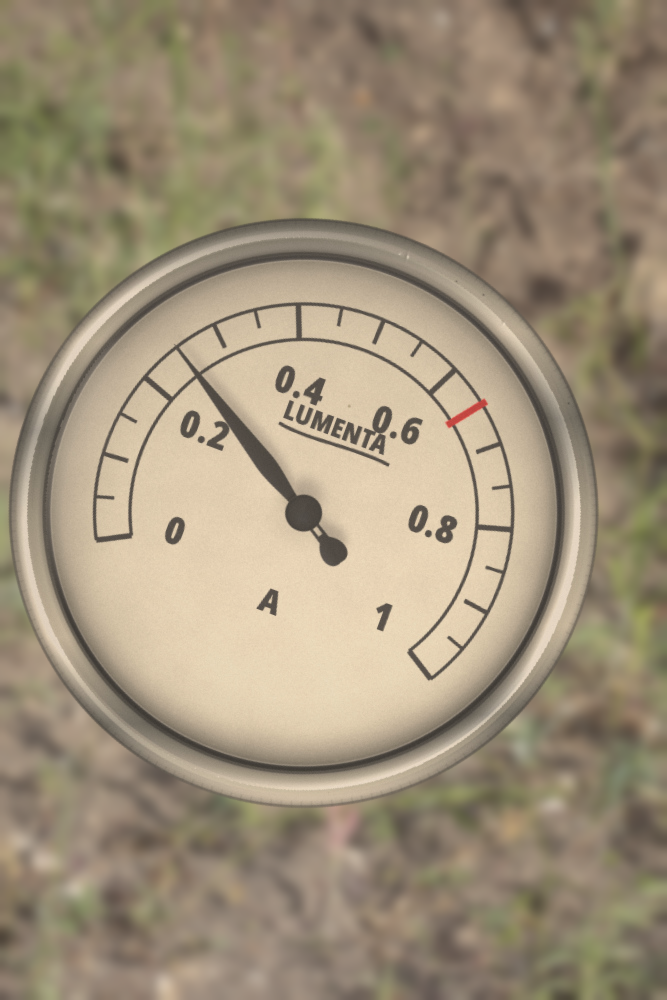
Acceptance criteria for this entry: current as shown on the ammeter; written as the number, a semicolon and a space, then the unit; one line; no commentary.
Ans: 0.25; A
